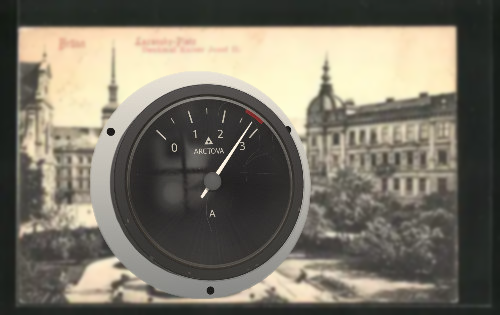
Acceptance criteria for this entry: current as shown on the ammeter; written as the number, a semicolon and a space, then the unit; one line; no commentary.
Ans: 2.75; A
